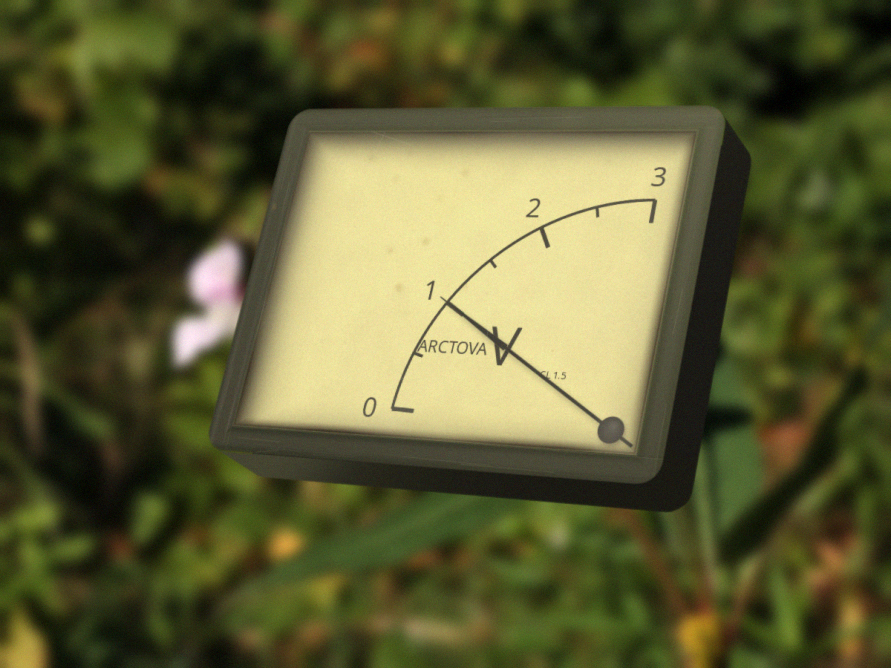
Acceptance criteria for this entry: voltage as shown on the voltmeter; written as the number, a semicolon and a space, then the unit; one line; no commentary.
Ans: 1; V
